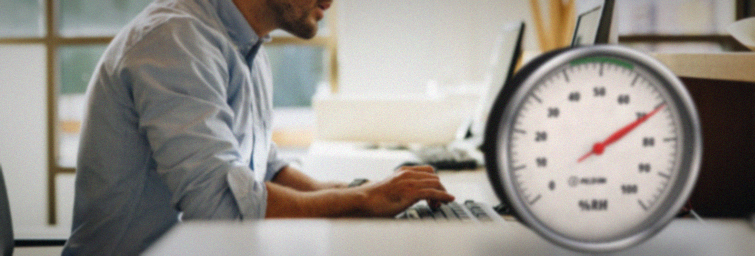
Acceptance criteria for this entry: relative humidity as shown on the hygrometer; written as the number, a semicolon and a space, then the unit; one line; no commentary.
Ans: 70; %
